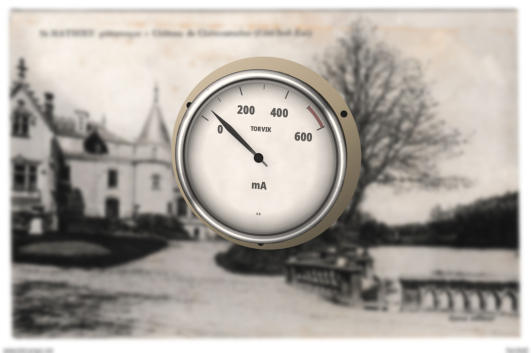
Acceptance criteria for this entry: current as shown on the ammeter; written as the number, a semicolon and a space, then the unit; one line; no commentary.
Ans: 50; mA
